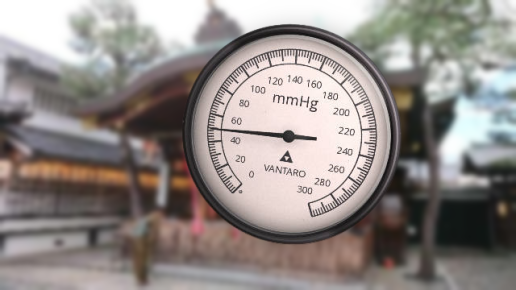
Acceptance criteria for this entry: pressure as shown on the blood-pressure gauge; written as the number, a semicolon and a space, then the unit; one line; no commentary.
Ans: 50; mmHg
